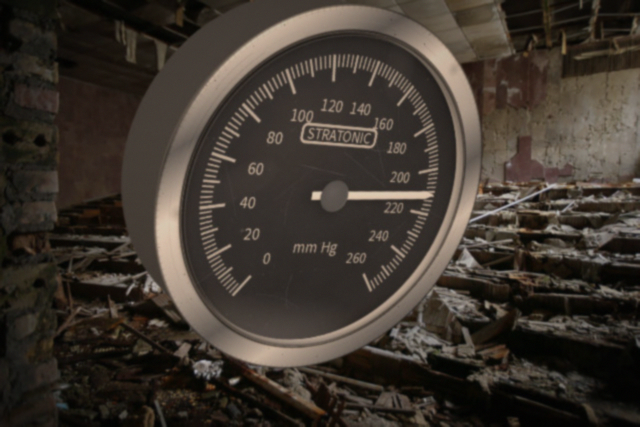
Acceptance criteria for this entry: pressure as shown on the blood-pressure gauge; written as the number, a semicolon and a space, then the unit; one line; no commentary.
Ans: 210; mmHg
